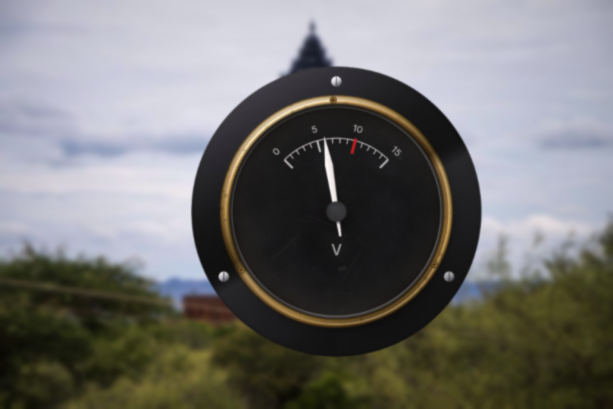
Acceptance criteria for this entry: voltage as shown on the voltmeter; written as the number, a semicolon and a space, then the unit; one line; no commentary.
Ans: 6; V
